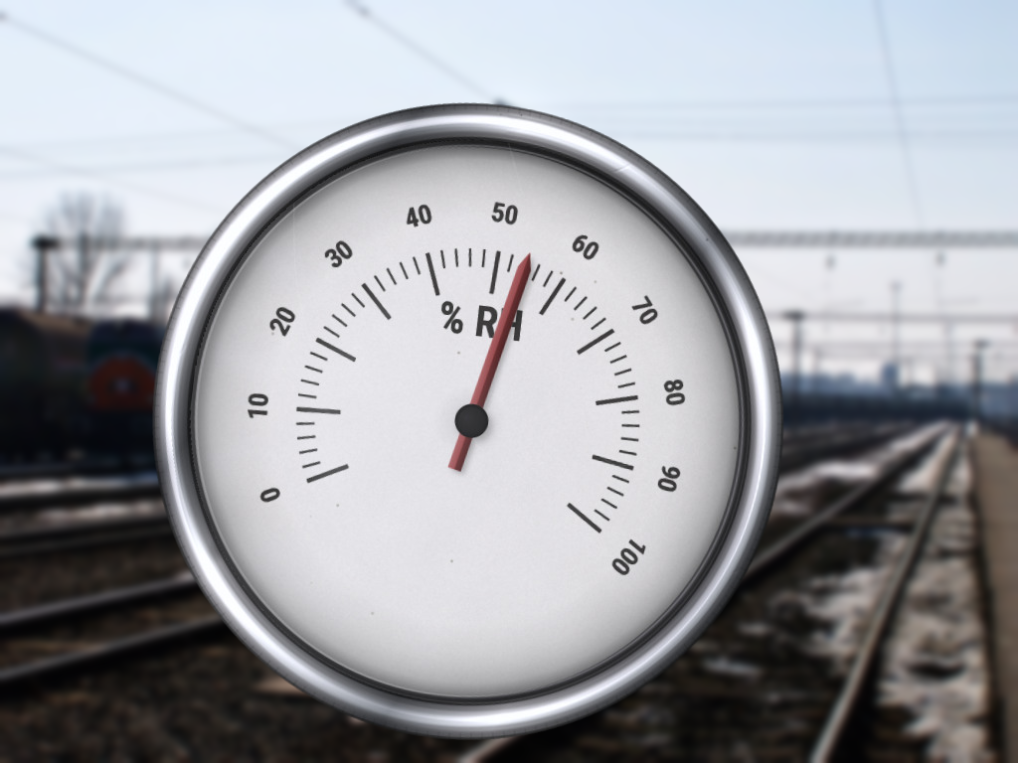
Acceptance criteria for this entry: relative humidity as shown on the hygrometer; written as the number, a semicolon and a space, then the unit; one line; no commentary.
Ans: 54; %
